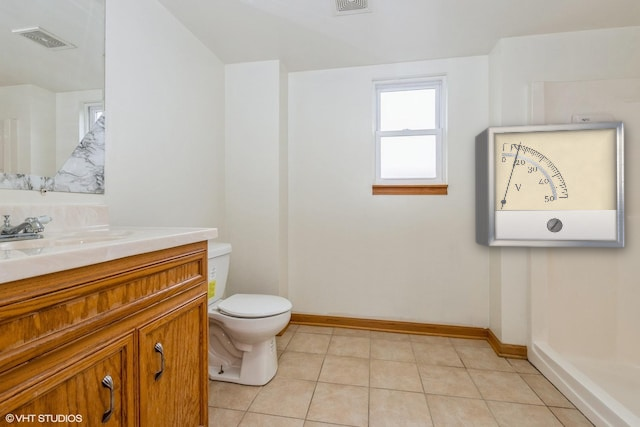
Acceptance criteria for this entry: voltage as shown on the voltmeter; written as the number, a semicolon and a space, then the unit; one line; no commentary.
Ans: 15; V
